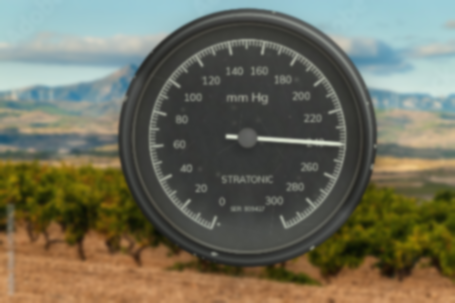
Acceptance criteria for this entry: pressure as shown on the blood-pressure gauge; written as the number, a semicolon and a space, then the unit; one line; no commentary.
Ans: 240; mmHg
